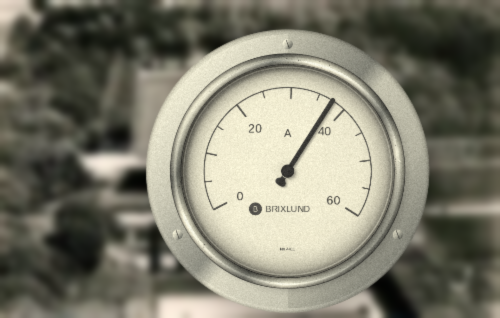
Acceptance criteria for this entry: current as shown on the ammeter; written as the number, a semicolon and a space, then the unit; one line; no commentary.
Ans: 37.5; A
